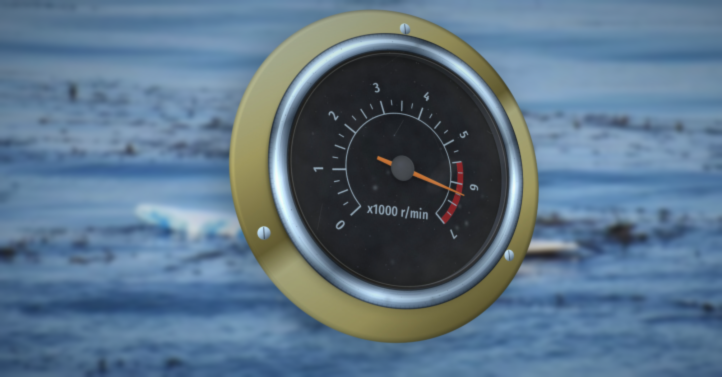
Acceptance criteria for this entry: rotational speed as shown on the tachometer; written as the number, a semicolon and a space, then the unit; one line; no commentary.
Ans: 6250; rpm
